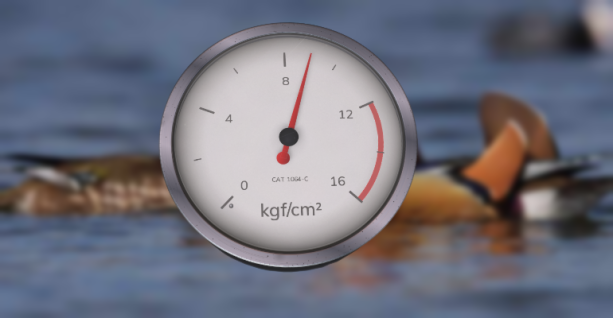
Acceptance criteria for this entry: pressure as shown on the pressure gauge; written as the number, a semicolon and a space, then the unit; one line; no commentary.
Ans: 9; kg/cm²
